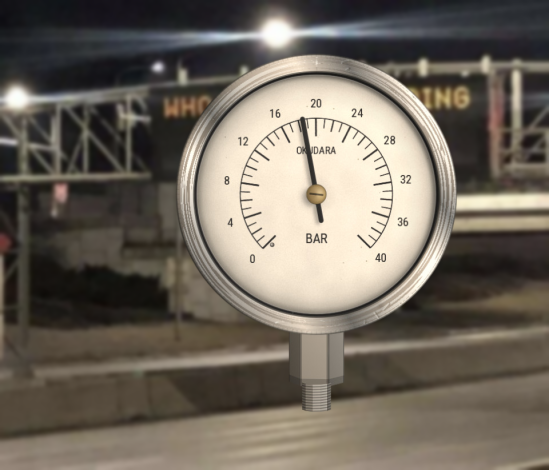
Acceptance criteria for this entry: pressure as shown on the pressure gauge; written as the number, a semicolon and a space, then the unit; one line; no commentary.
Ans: 18.5; bar
